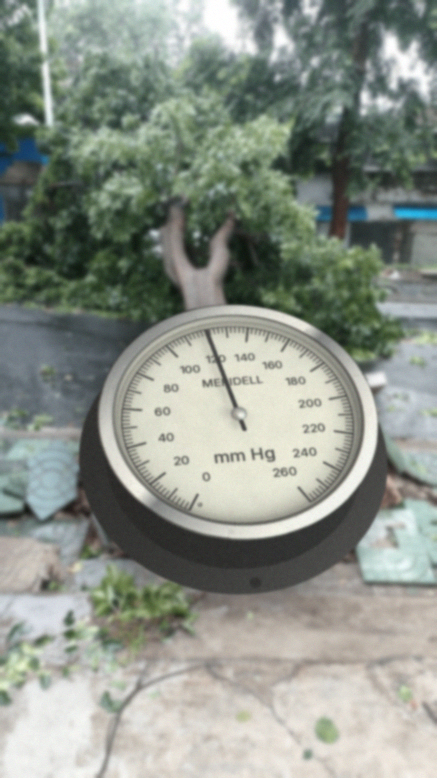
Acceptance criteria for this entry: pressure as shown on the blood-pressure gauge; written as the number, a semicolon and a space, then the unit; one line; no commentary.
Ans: 120; mmHg
